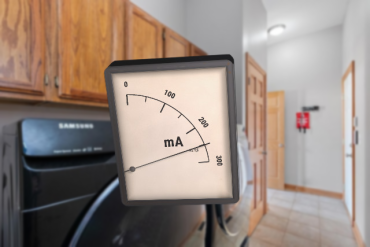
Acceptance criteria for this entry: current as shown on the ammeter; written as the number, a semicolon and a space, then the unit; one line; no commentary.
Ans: 250; mA
